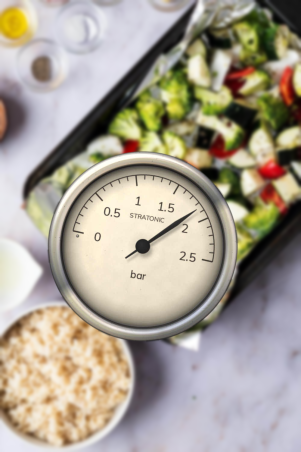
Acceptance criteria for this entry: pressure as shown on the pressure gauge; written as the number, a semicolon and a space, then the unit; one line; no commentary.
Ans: 1.85; bar
